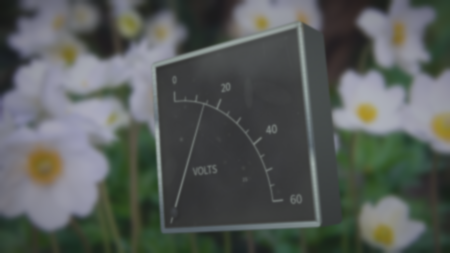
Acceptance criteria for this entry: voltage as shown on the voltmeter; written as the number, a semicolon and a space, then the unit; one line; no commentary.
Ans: 15; V
